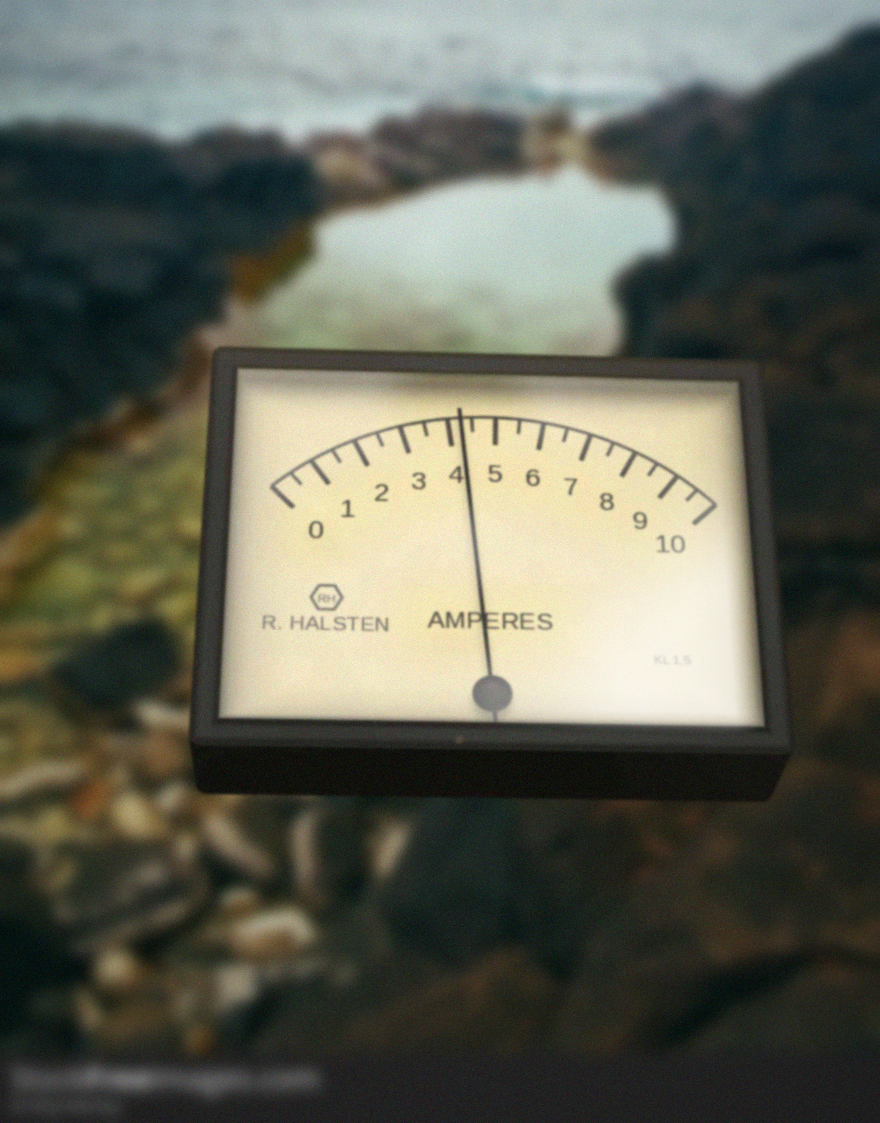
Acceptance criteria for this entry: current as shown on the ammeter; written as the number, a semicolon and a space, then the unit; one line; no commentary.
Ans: 4.25; A
